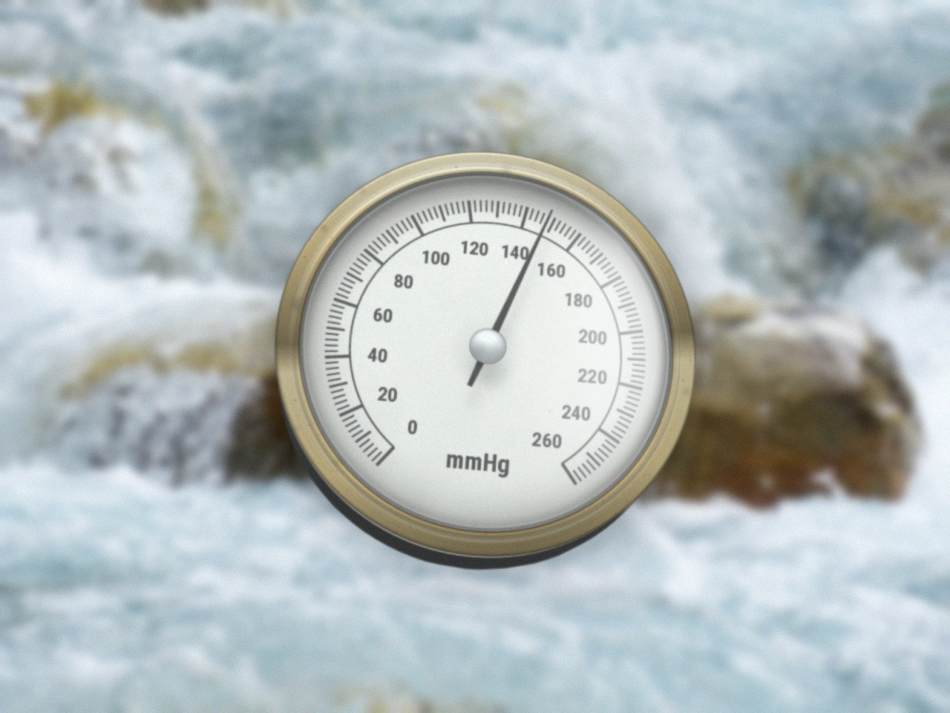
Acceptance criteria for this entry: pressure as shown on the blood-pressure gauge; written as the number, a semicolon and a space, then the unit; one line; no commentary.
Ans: 148; mmHg
